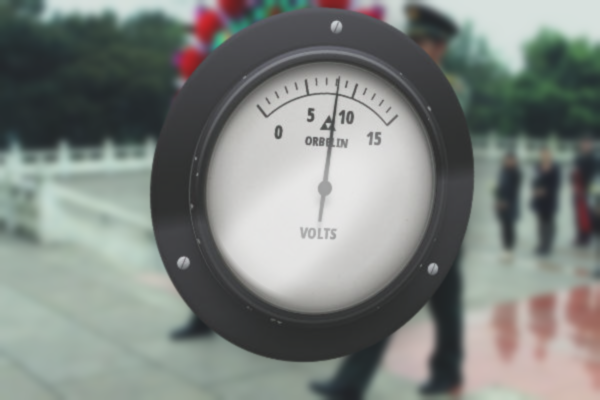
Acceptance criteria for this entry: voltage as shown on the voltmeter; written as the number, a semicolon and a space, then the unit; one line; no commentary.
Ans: 8; V
